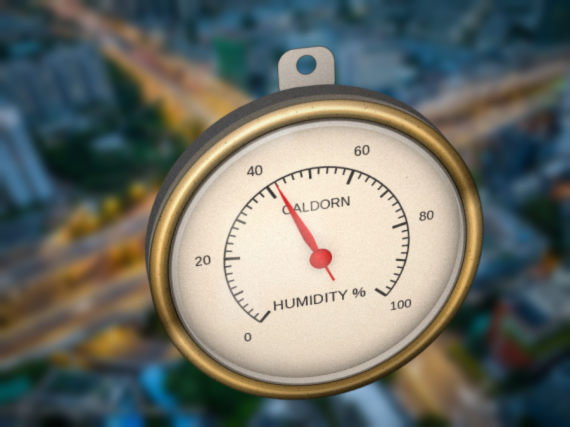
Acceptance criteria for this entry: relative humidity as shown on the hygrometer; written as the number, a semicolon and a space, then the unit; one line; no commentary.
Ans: 42; %
